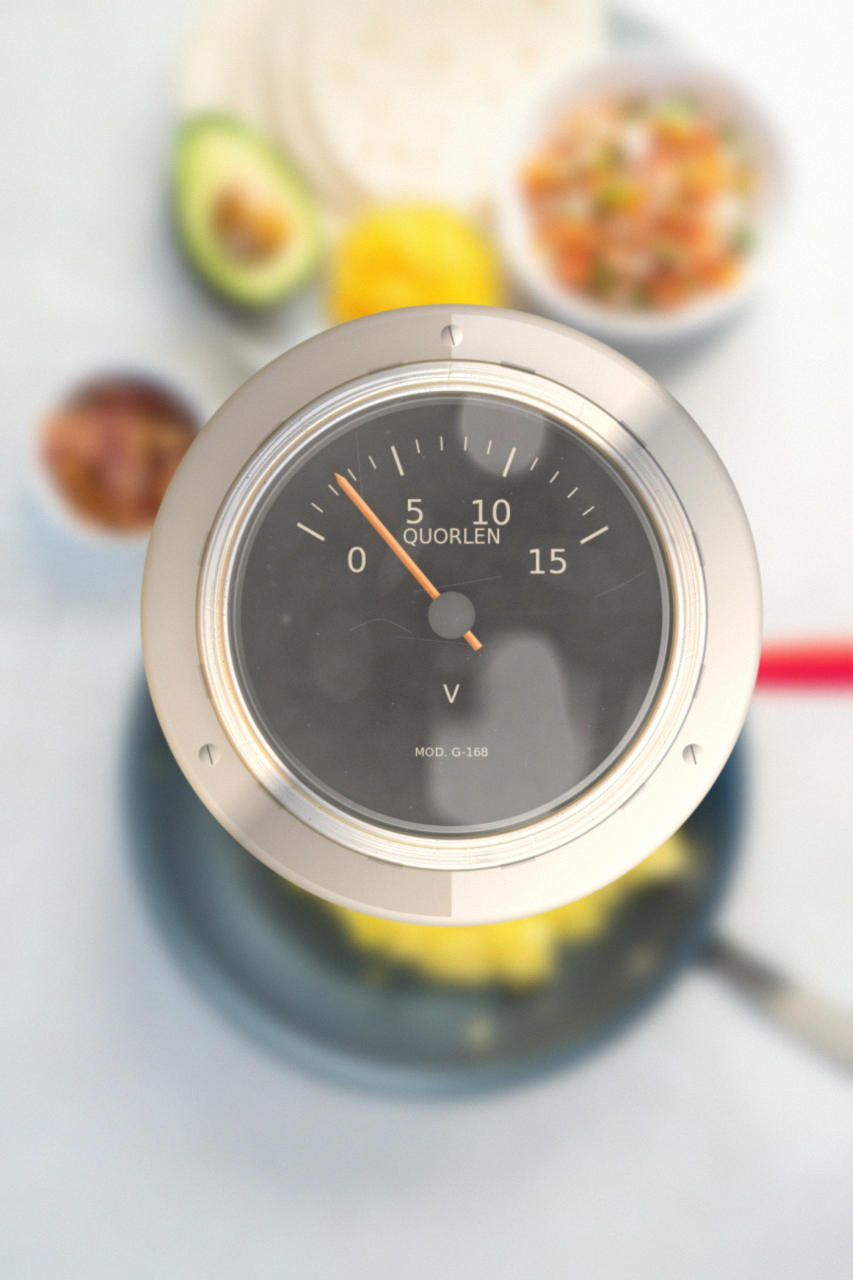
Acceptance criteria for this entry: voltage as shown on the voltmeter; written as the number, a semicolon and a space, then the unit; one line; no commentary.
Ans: 2.5; V
